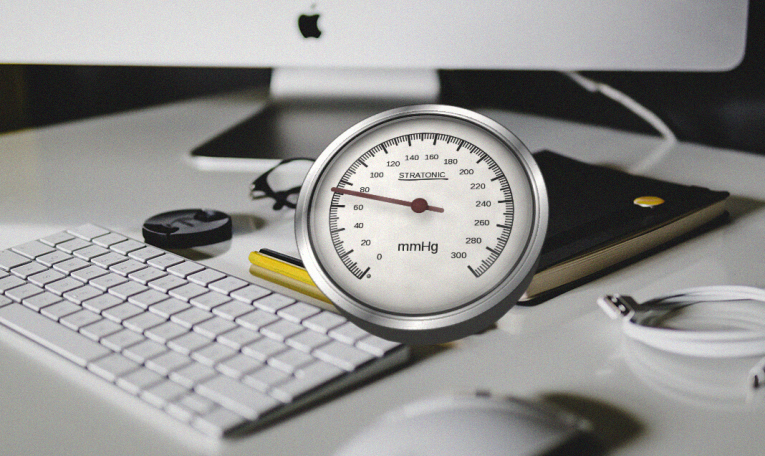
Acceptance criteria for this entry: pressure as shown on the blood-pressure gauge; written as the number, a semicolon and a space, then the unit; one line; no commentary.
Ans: 70; mmHg
